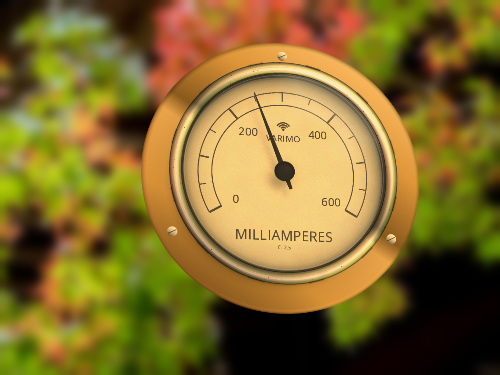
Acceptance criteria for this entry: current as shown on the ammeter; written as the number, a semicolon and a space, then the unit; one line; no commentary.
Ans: 250; mA
